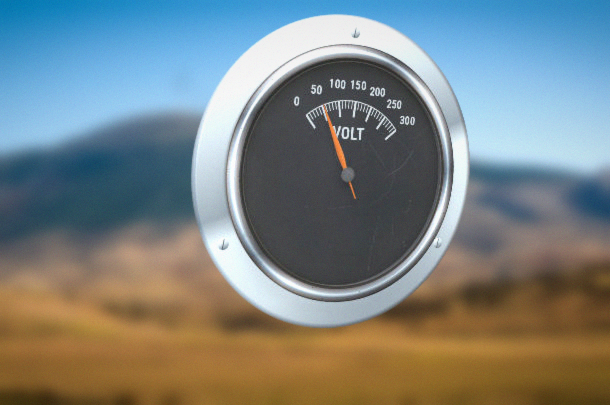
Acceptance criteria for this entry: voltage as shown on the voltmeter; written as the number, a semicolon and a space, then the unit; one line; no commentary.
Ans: 50; V
